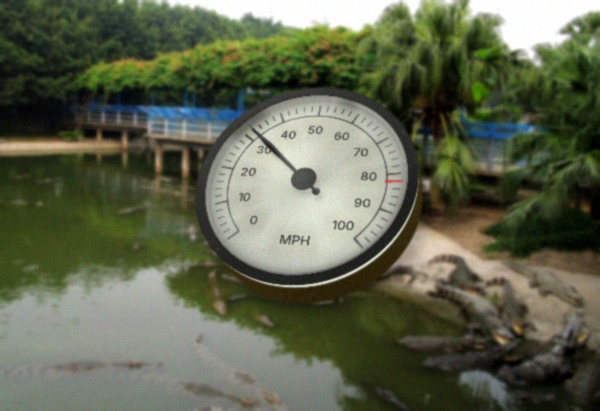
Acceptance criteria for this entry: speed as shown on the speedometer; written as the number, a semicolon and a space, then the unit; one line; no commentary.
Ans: 32; mph
